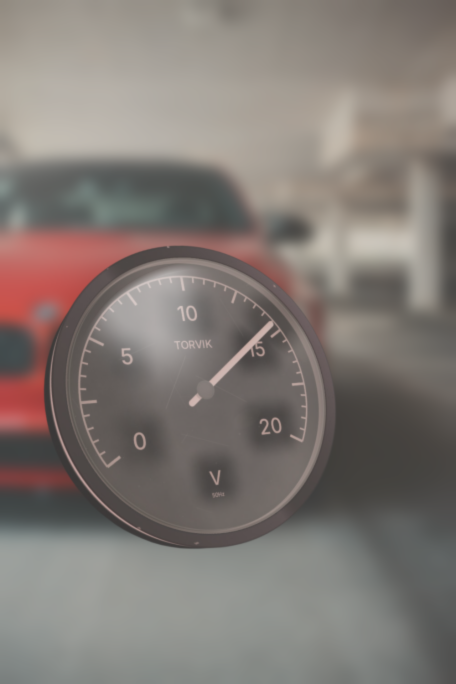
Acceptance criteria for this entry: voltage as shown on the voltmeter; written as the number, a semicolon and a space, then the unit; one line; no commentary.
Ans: 14.5; V
